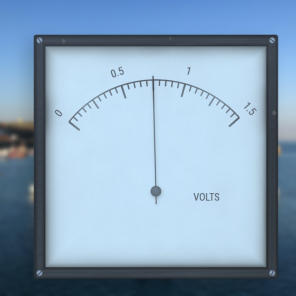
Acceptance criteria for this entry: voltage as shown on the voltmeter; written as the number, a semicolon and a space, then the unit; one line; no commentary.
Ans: 0.75; V
